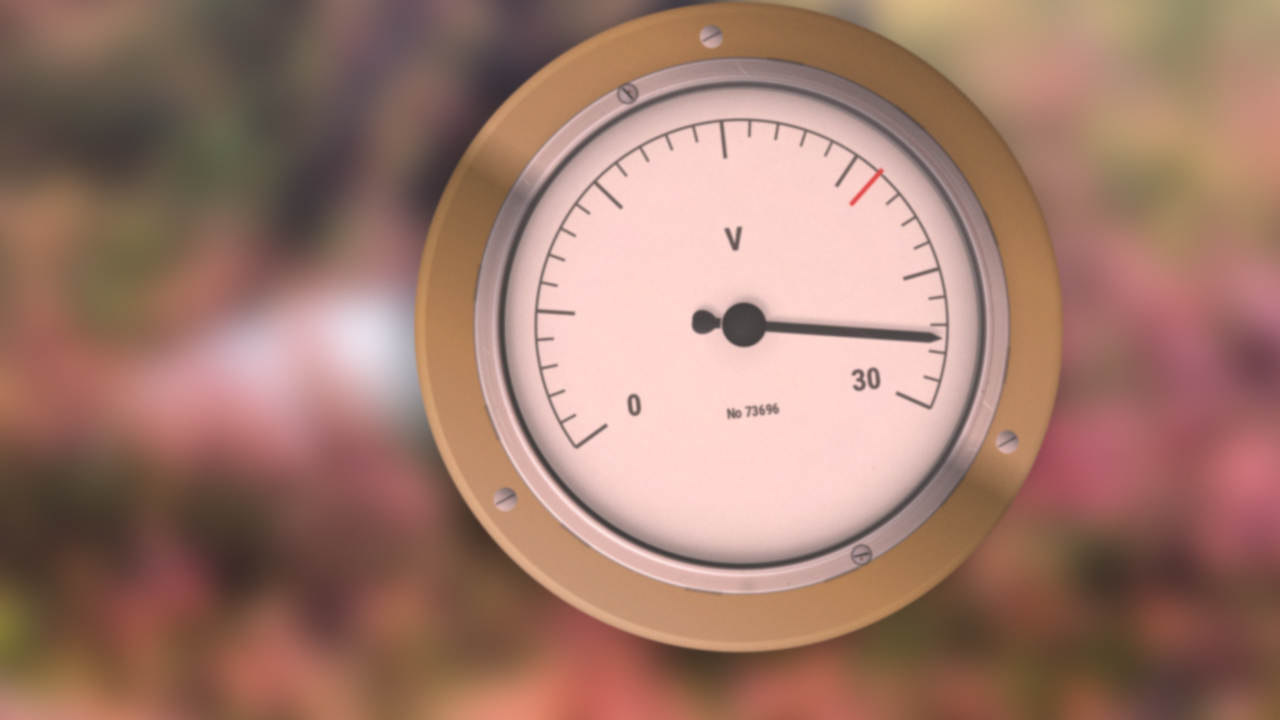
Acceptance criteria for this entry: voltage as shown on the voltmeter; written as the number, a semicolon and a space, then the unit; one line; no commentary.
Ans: 27.5; V
